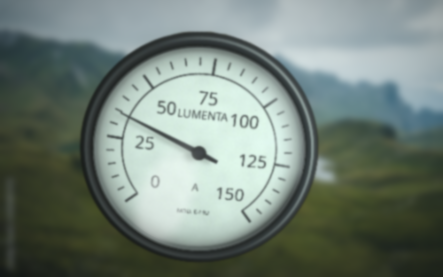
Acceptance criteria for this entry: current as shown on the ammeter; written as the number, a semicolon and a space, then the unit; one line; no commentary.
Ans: 35; A
